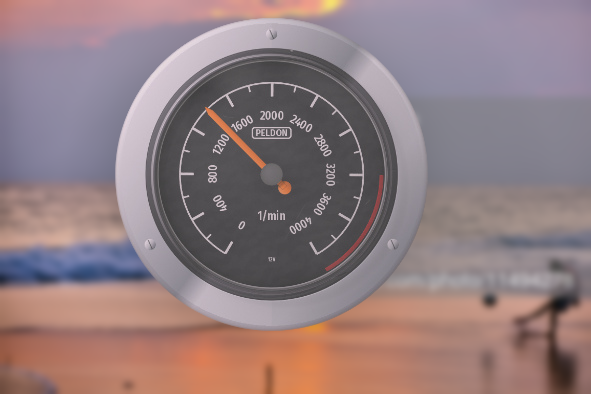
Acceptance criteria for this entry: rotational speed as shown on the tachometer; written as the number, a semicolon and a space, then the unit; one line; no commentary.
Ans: 1400; rpm
